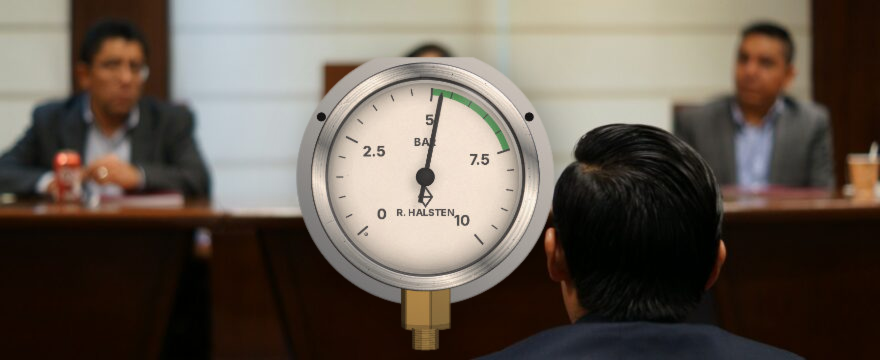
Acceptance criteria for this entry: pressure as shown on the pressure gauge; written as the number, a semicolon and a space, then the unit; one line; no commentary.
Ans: 5.25; bar
